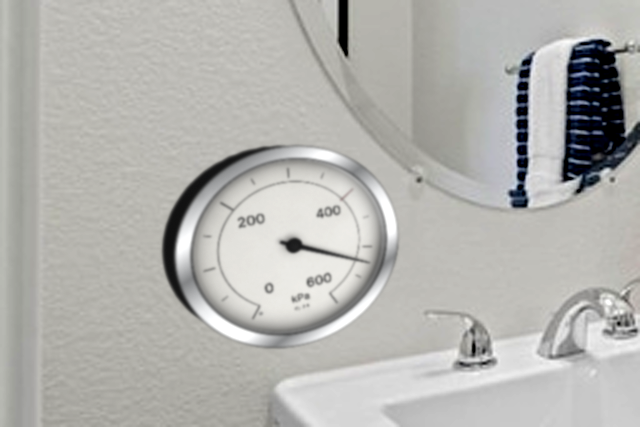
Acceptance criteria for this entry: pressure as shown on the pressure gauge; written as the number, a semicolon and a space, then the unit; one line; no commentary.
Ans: 525; kPa
